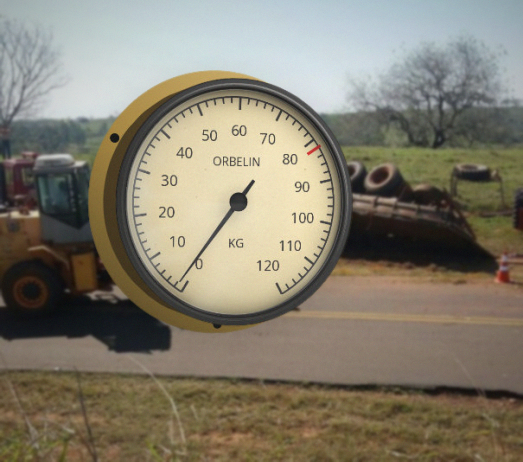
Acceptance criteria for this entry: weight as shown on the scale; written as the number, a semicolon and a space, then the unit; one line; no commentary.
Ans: 2; kg
